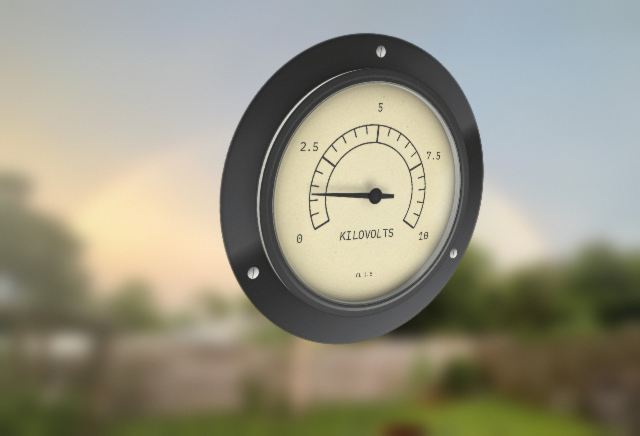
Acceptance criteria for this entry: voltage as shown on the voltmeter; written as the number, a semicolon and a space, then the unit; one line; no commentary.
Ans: 1.25; kV
